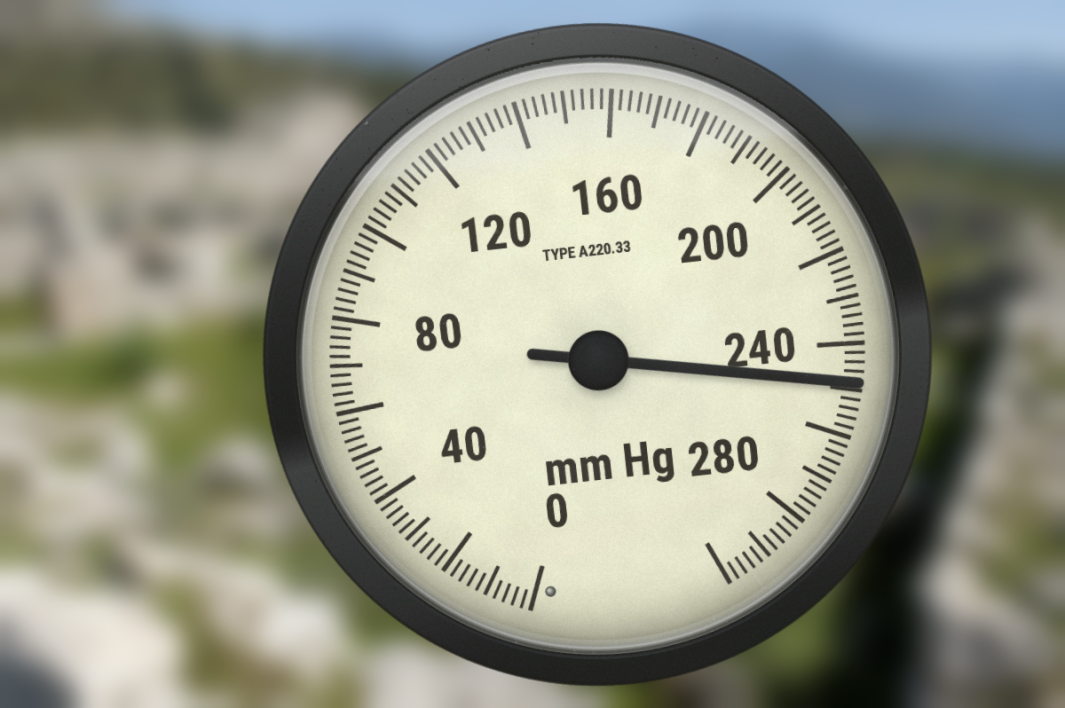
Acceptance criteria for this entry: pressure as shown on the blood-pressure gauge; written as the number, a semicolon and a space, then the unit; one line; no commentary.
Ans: 248; mmHg
